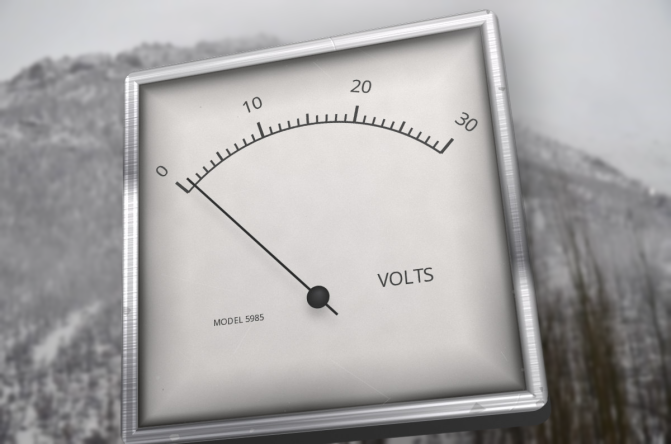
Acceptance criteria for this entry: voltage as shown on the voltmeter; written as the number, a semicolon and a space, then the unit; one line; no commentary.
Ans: 1; V
